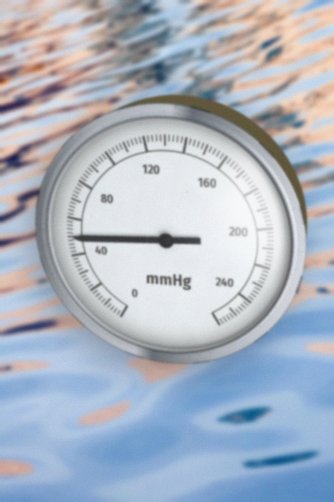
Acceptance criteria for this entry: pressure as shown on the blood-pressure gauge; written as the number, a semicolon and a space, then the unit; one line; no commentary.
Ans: 50; mmHg
